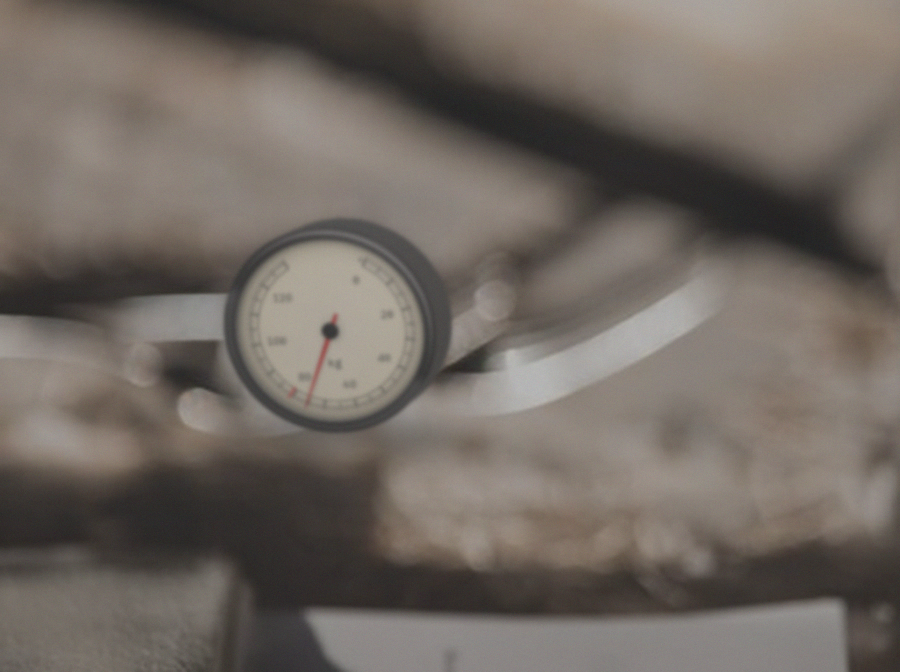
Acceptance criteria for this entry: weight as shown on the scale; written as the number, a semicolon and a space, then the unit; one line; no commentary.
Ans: 75; kg
